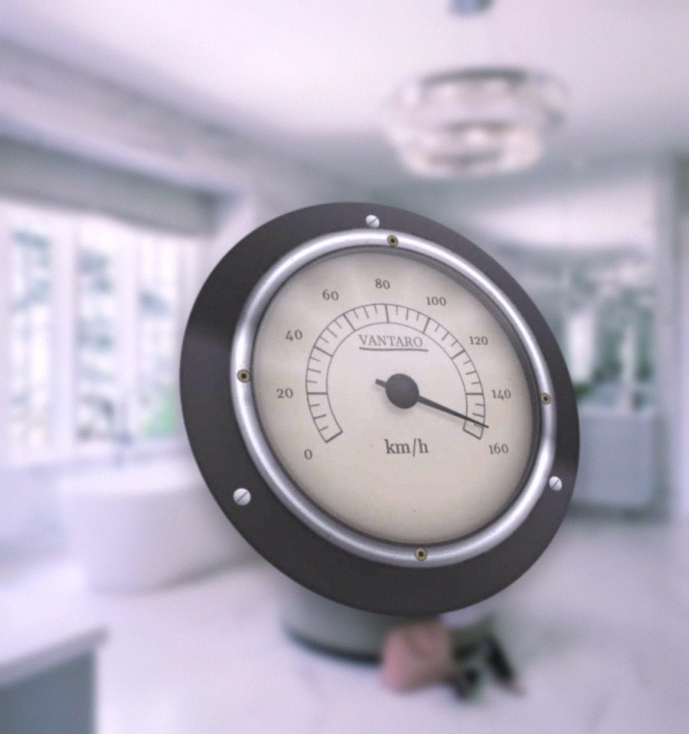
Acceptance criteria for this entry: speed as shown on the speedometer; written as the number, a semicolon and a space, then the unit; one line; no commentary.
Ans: 155; km/h
